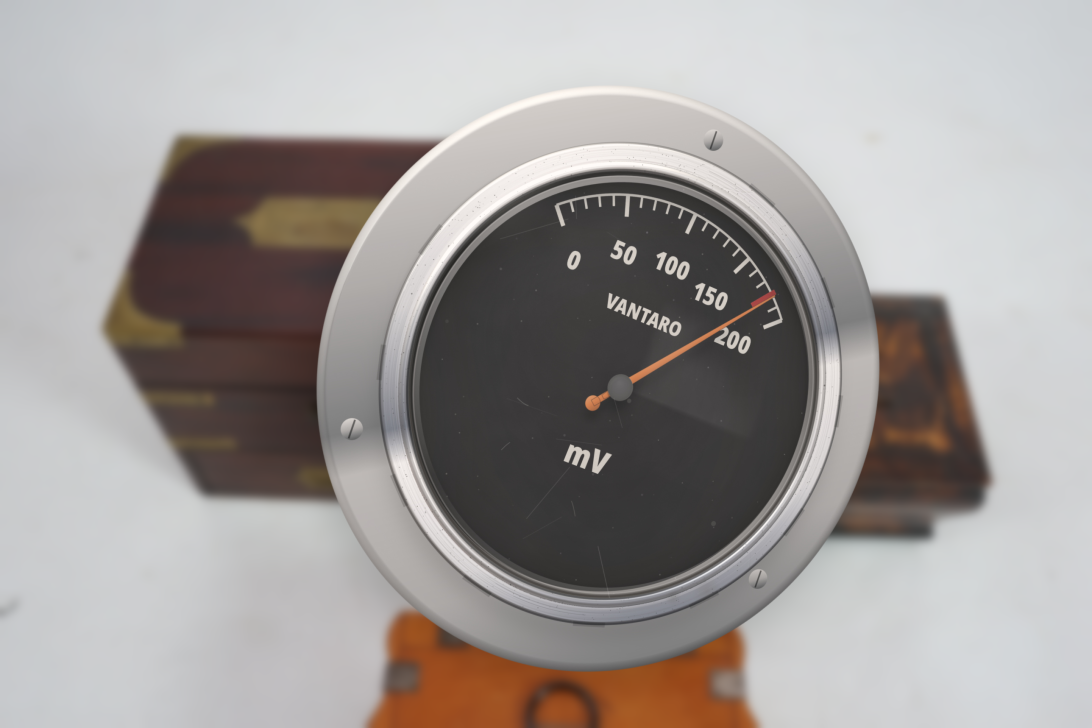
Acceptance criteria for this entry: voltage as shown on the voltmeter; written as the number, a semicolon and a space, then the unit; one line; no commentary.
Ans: 180; mV
